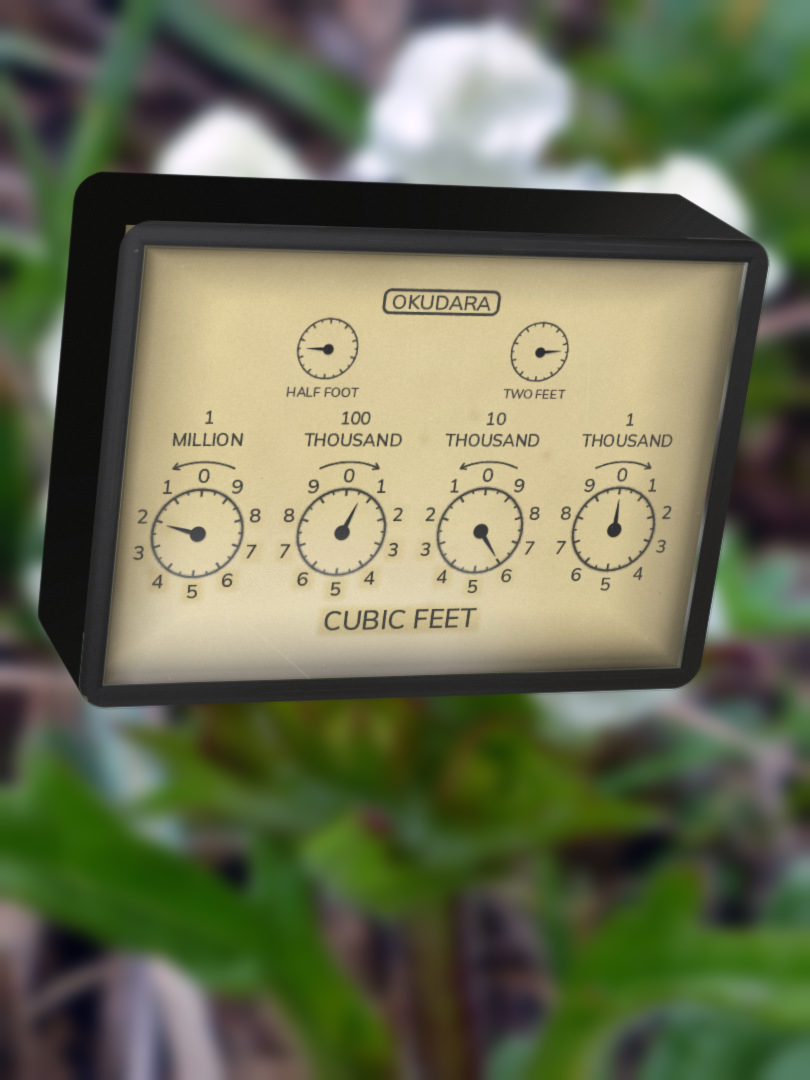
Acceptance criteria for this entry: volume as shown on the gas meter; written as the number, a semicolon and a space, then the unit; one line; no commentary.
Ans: 206000; ft³
